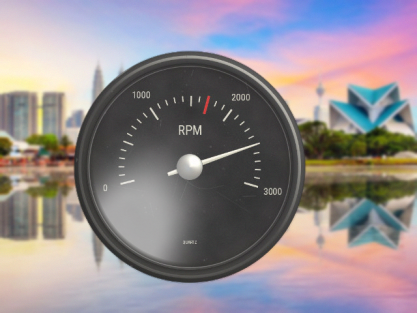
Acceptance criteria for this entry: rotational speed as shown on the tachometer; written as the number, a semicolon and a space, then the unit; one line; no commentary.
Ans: 2500; rpm
